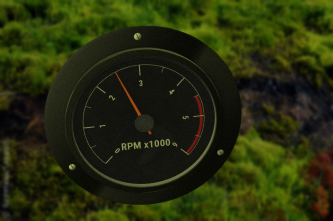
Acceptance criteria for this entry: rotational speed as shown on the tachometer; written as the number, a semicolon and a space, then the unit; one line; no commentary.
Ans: 2500; rpm
